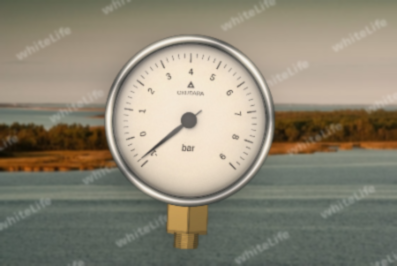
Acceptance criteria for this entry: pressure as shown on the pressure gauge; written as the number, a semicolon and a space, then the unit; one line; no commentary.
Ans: -0.8; bar
